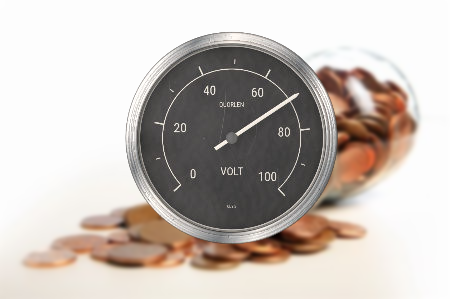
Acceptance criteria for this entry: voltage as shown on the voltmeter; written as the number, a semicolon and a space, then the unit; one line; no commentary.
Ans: 70; V
